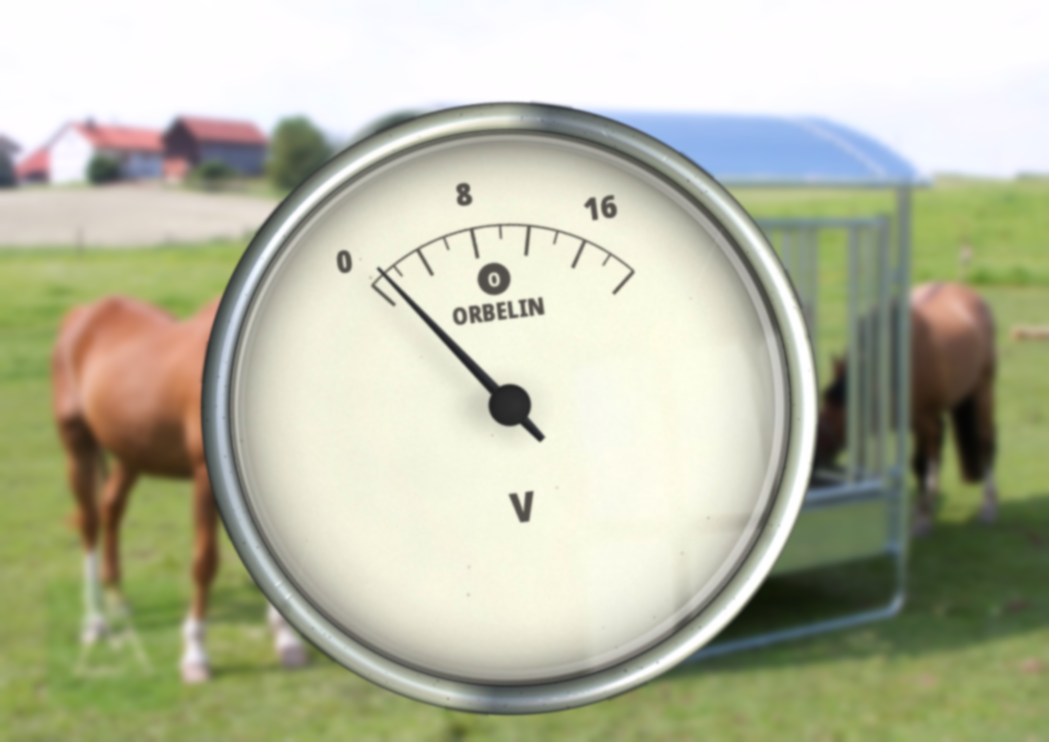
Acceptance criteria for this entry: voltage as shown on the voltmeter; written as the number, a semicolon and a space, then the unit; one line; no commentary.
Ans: 1; V
